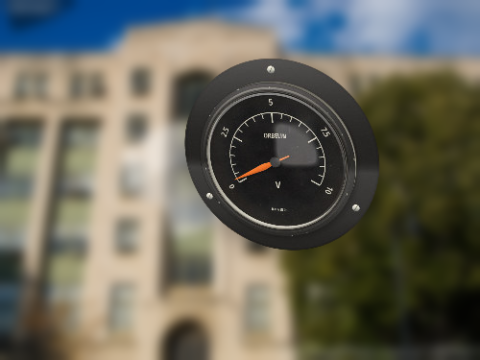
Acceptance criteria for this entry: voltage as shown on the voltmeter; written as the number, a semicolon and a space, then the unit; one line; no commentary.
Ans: 0.25; V
